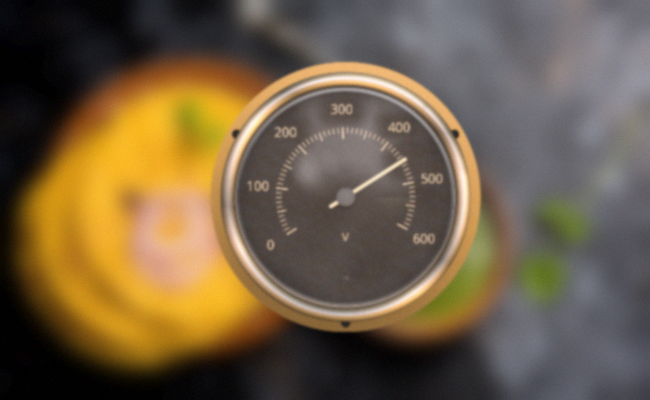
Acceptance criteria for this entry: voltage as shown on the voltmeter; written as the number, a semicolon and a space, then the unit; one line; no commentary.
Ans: 450; V
